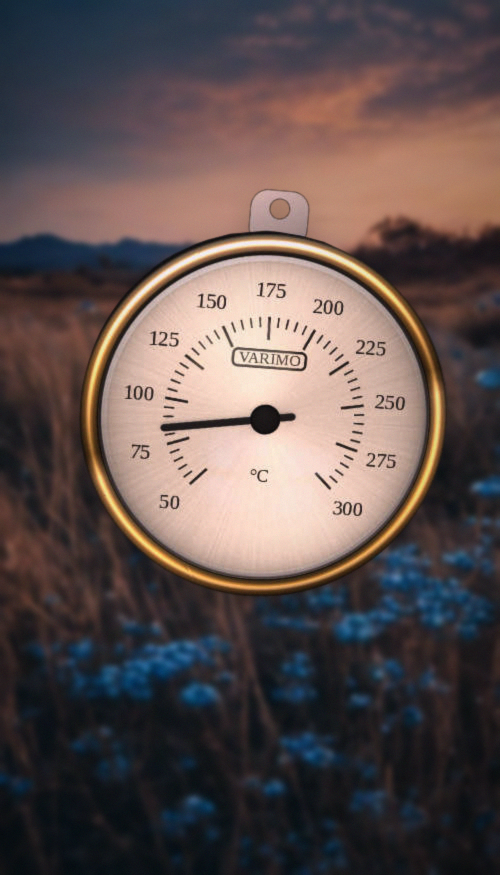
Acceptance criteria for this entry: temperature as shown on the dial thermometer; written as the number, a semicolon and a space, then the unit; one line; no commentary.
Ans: 85; °C
